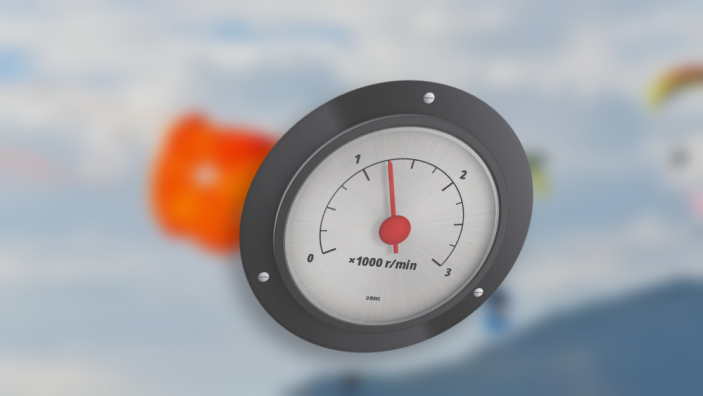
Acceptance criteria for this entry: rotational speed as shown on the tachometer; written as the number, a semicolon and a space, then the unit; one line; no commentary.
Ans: 1250; rpm
